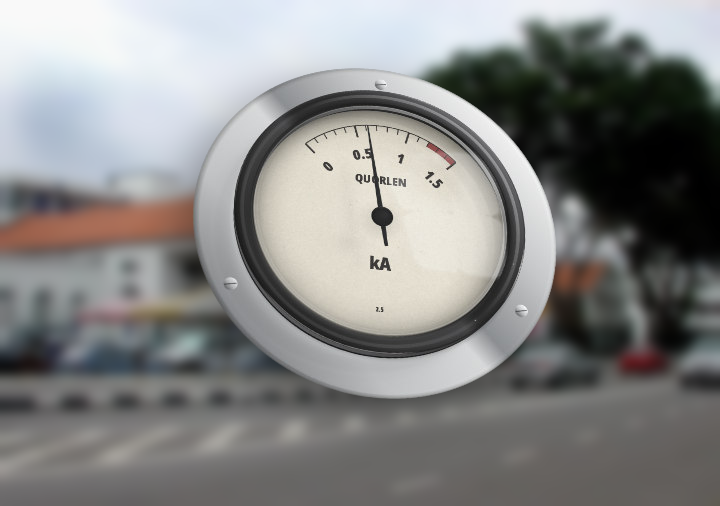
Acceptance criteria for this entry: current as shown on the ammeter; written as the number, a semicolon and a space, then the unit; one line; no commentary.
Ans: 0.6; kA
